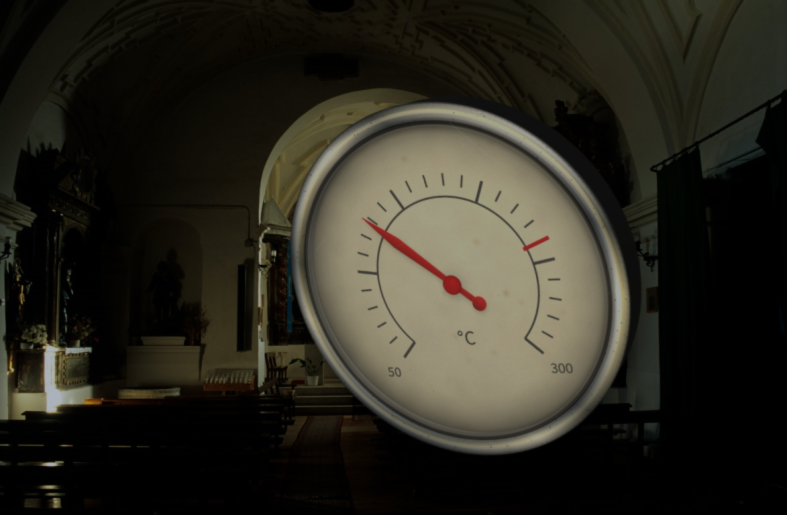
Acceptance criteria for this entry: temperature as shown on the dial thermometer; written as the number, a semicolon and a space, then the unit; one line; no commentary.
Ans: 130; °C
